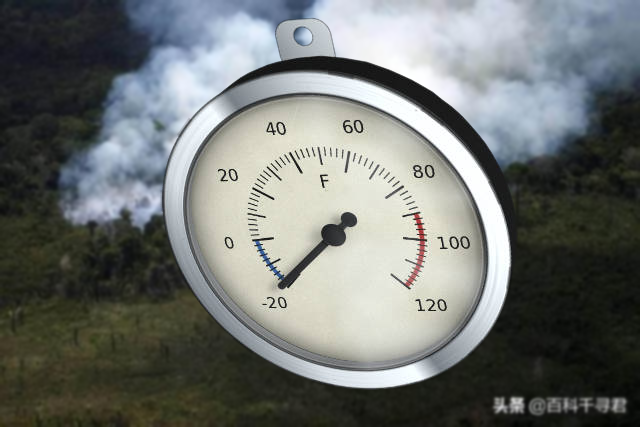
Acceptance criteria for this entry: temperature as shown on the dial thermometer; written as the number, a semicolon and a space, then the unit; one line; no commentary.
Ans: -18; °F
